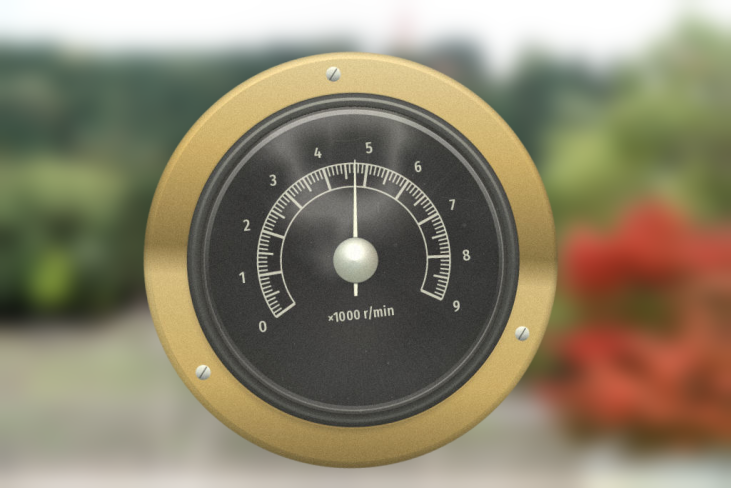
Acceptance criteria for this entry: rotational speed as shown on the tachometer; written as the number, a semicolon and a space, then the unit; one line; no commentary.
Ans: 4700; rpm
